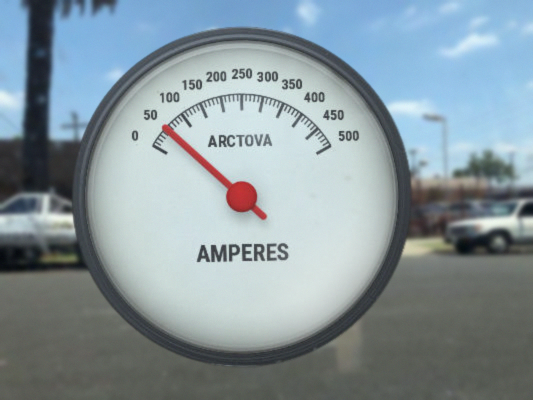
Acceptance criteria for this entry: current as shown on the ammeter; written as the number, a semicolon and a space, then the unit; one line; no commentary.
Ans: 50; A
